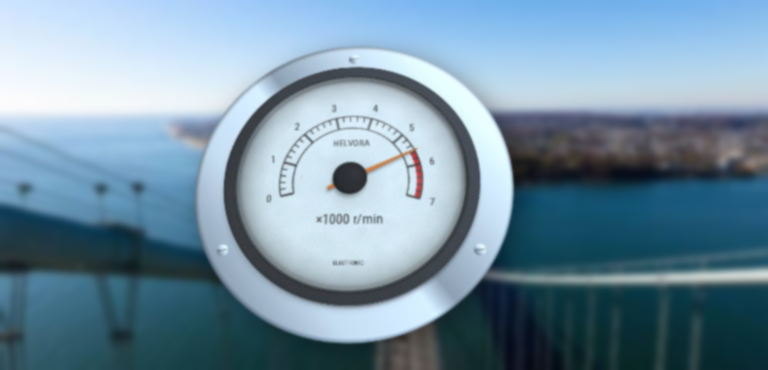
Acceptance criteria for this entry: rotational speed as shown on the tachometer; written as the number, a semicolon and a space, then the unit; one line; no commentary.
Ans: 5600; rpm
